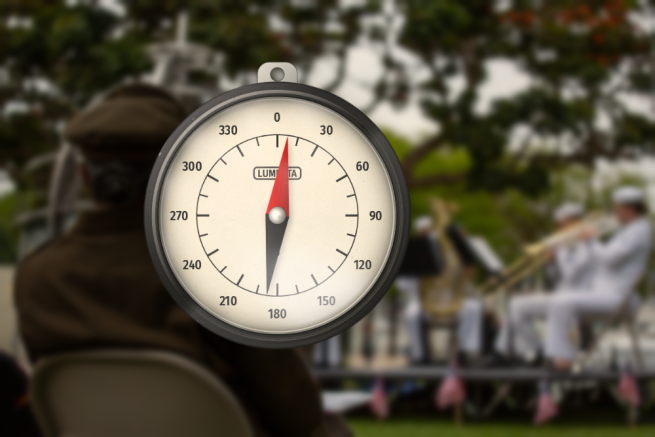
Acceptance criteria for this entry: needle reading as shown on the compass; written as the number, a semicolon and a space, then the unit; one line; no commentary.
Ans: 7.5; °
